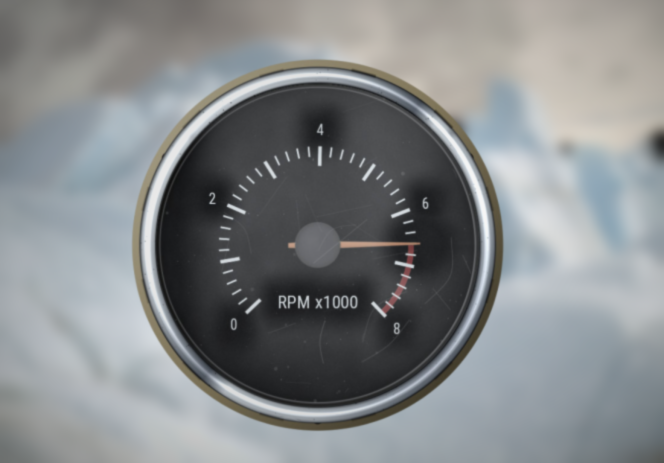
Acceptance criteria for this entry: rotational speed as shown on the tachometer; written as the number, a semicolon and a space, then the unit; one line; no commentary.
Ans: 6600; rpm
